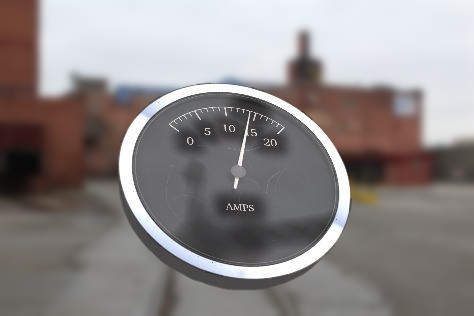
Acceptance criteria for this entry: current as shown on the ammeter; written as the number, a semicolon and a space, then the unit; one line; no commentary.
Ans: 14; A
